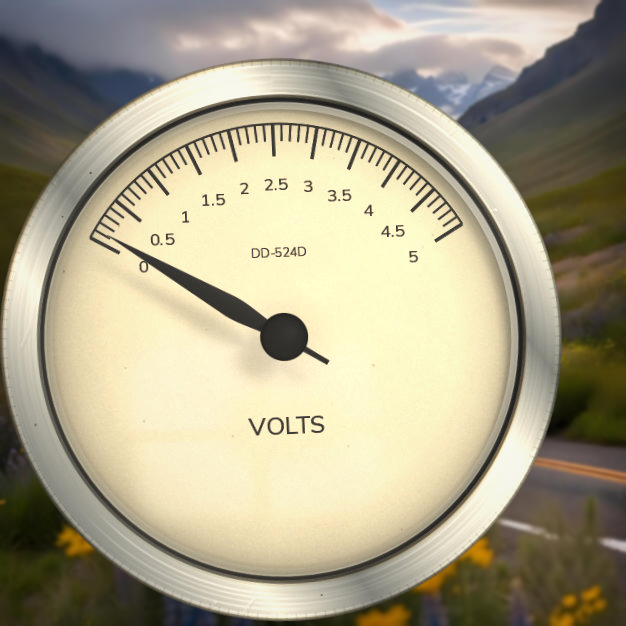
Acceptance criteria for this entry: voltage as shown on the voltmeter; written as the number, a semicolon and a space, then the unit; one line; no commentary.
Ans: 0.1; V
